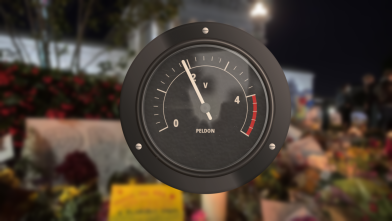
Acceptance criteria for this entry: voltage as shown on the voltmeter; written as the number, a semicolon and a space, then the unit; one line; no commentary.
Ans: 1.9; V
